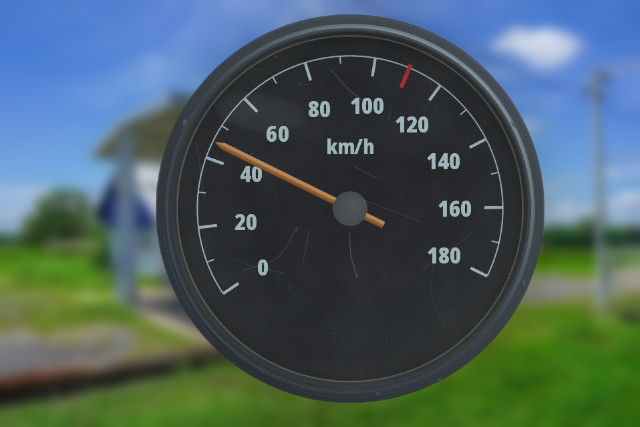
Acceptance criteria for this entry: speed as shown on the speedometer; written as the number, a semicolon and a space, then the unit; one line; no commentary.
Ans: 45; km/h
